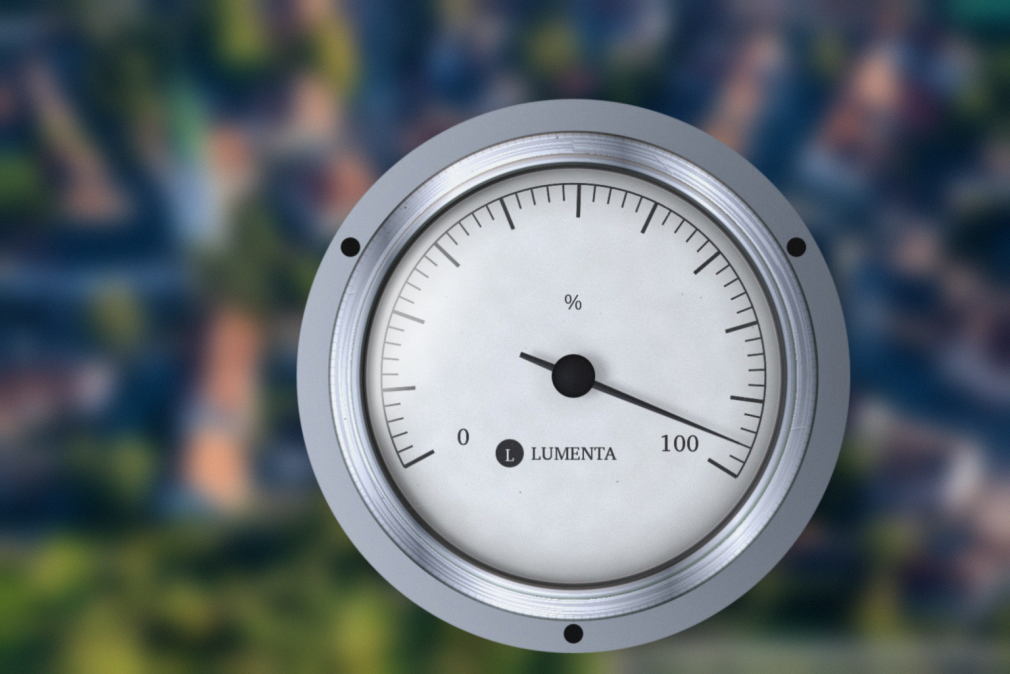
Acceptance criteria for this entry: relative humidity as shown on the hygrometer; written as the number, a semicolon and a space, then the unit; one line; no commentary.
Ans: 96; %
